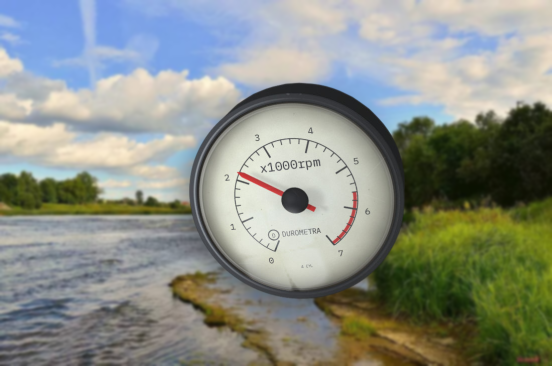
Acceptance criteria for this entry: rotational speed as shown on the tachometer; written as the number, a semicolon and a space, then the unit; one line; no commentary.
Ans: 2200; rpm
